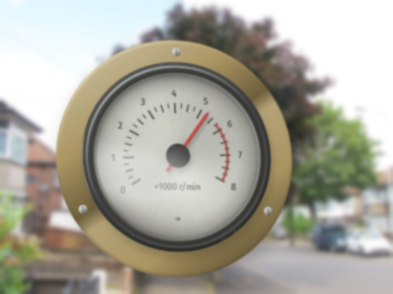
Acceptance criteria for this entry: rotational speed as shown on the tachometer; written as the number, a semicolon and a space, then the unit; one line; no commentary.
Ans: 5250; rpm
